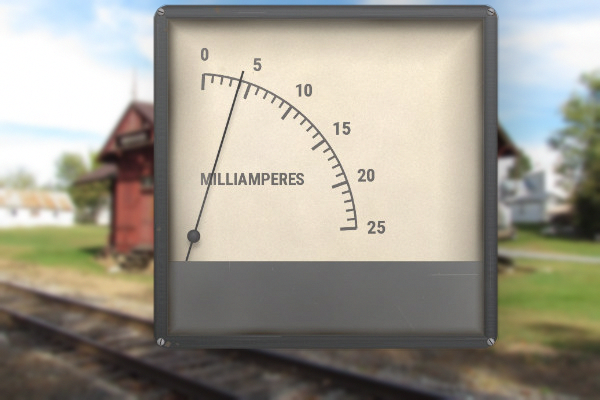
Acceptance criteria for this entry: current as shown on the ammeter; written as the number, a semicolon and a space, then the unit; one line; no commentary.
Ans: 4; mA
